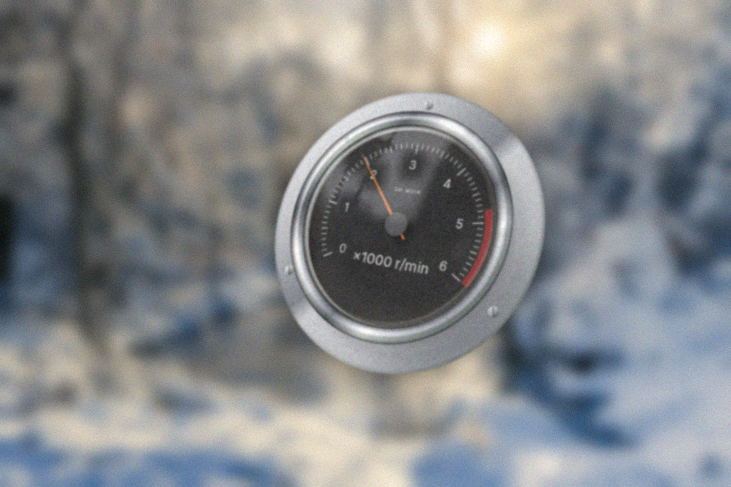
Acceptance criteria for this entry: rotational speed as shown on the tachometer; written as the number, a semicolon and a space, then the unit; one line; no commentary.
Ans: 2000; rpm
